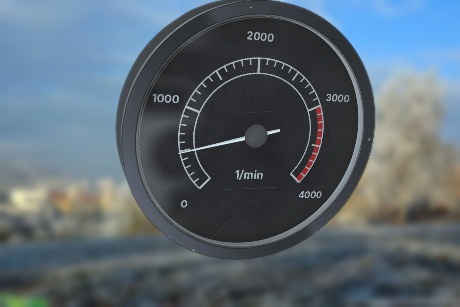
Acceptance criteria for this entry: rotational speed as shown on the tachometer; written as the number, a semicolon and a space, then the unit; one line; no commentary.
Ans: 500; rpm
